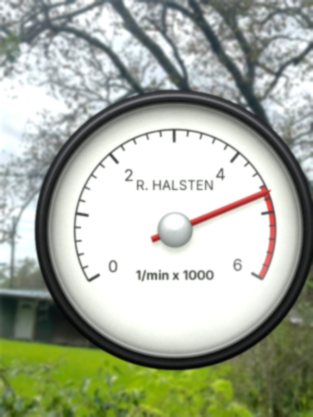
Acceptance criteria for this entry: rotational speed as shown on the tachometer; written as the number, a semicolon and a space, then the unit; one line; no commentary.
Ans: 4700; rpm
